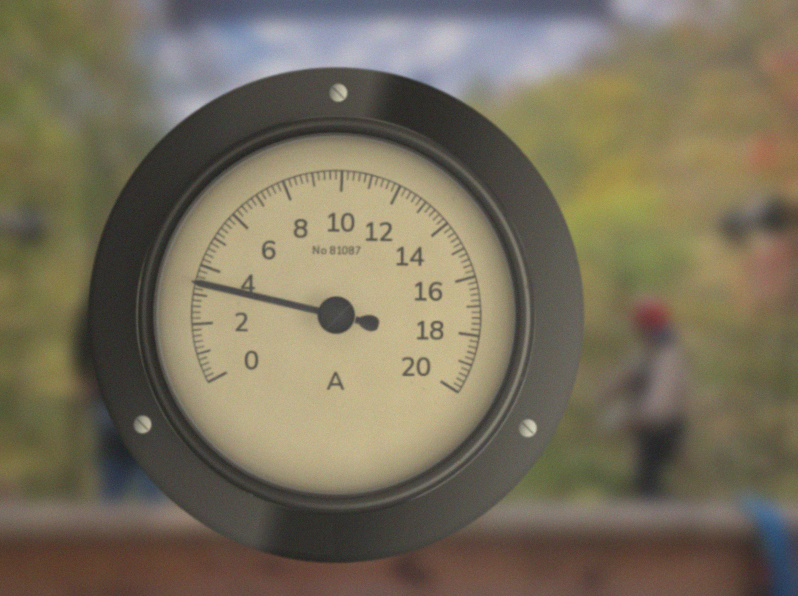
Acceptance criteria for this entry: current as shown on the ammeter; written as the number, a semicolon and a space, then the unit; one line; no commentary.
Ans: 3.4; A
